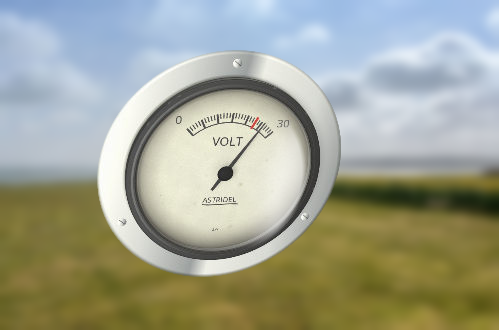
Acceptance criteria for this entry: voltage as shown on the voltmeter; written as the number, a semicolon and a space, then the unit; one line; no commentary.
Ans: 25; V
